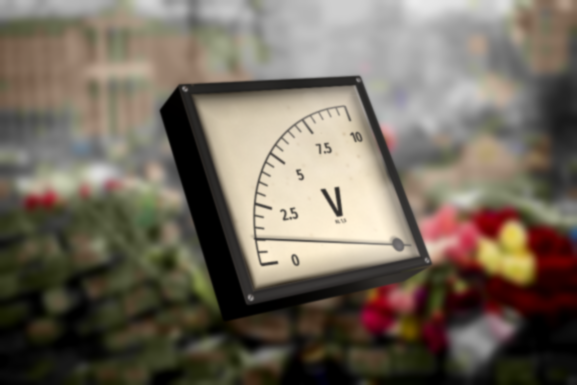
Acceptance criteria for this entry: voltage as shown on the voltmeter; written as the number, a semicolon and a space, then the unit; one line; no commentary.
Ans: 1; V
